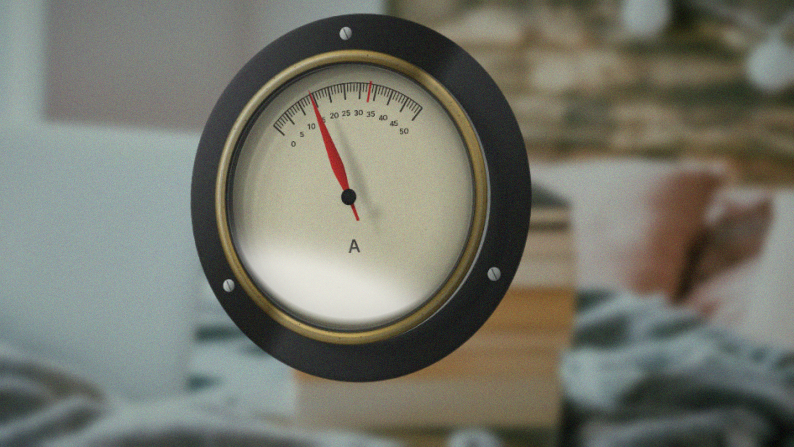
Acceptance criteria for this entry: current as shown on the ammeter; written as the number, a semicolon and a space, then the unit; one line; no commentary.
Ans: 15; A
